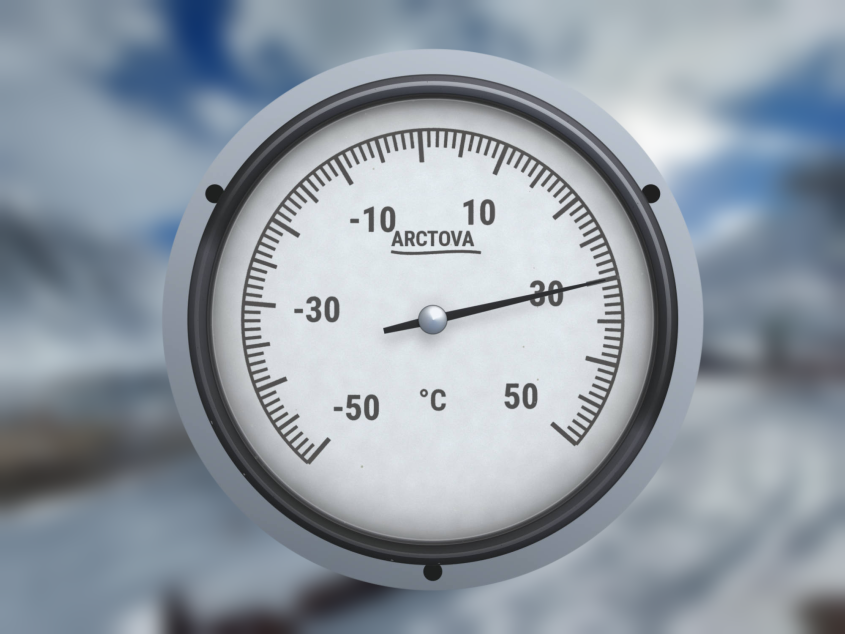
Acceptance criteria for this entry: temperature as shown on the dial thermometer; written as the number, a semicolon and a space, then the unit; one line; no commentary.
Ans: 30; °C
